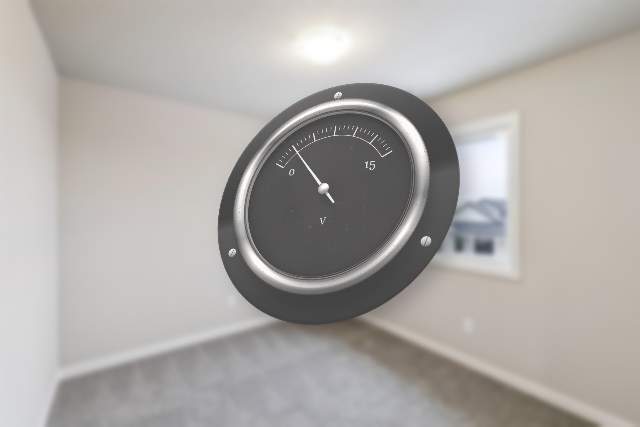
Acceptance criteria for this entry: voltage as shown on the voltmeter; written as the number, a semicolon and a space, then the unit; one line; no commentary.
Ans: 2.5; V
